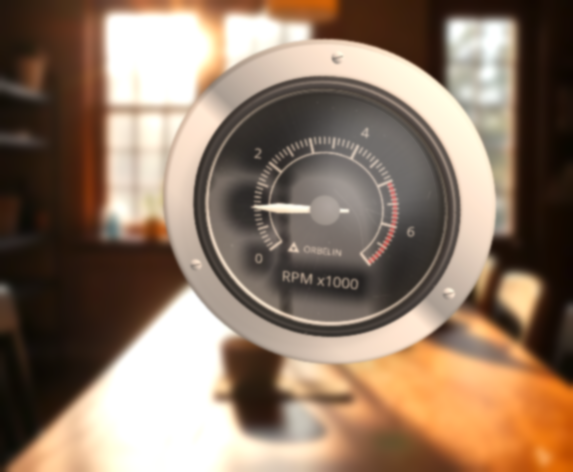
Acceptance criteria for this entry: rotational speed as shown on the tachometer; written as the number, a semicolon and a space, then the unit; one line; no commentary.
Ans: 1000; rpm
